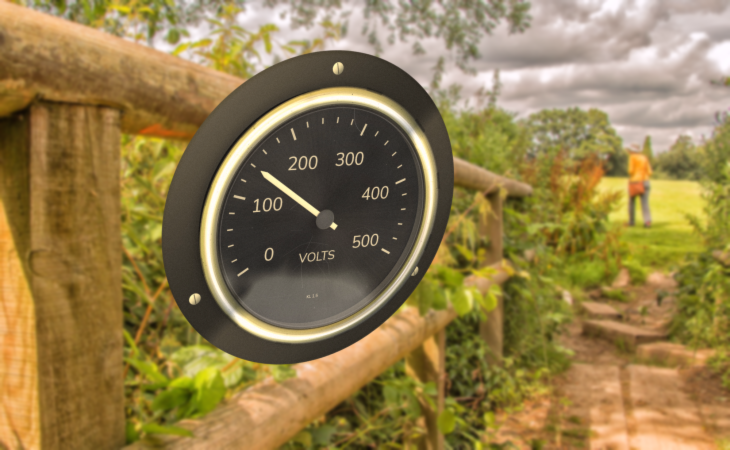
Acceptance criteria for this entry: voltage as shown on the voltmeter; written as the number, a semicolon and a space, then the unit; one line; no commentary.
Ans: 140; V
